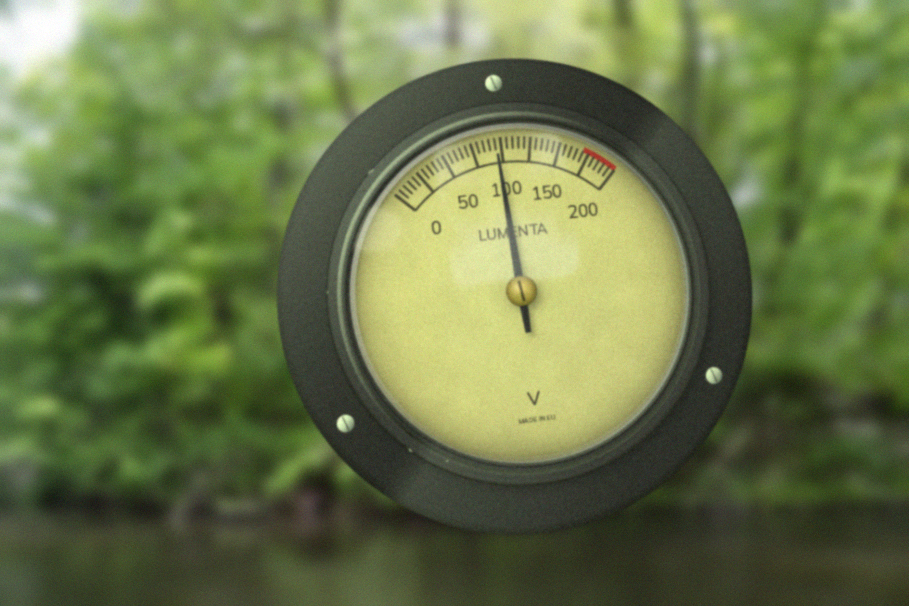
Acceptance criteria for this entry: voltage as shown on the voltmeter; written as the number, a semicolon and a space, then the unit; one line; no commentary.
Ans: 95; V
